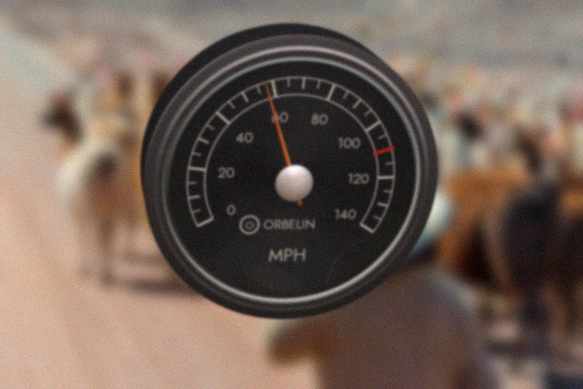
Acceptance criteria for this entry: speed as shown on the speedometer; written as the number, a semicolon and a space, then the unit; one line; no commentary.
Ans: 57.5; mph
